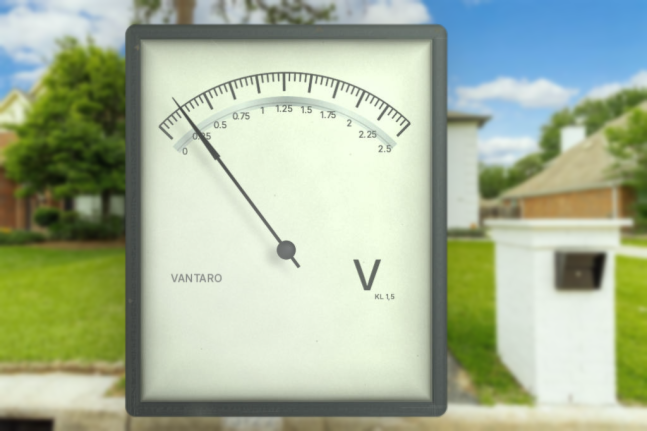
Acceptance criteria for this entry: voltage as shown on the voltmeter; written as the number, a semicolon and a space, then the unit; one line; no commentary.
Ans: 0.25; V
